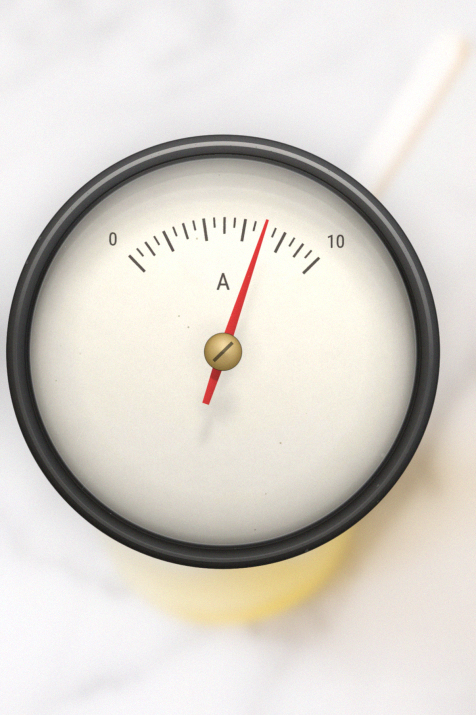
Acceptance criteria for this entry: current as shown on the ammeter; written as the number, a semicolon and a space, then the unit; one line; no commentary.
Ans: 7; A
